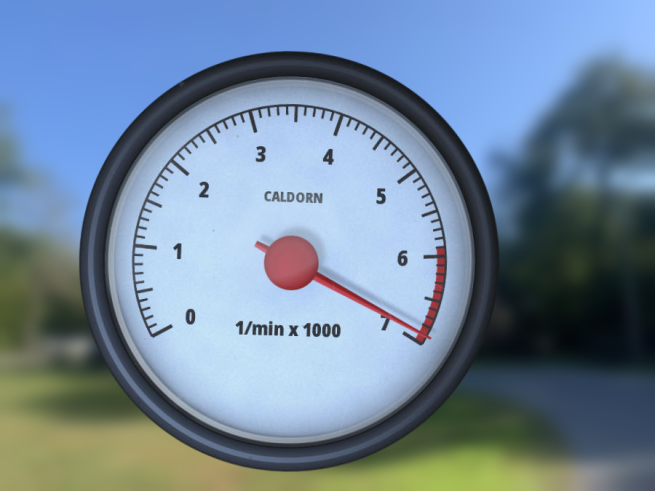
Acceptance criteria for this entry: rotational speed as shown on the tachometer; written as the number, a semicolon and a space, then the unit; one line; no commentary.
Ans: 6900; rpm
